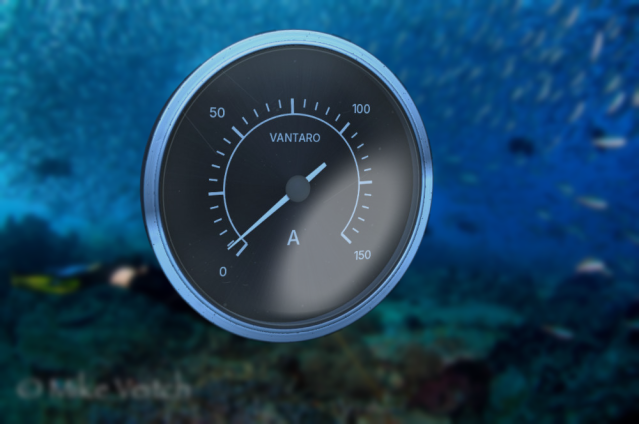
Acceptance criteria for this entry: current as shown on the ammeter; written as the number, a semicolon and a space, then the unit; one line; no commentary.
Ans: 5; A
